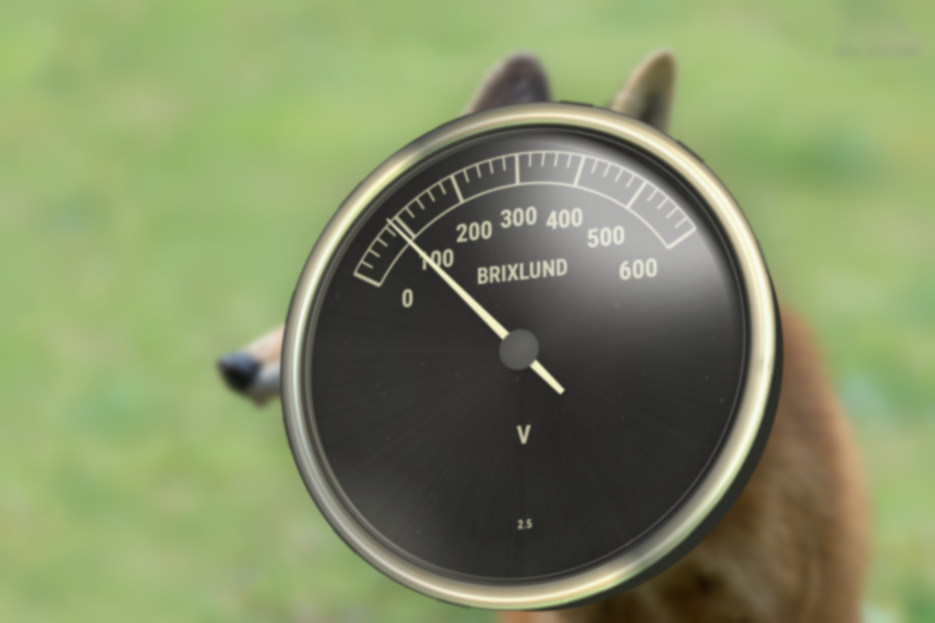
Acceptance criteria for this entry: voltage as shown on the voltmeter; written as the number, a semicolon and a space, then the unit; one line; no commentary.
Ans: 90; V
